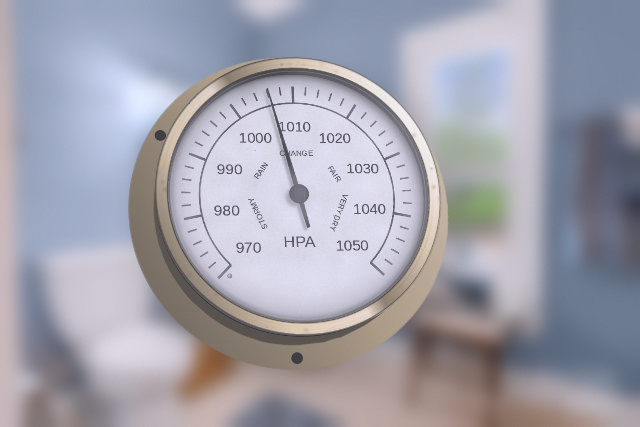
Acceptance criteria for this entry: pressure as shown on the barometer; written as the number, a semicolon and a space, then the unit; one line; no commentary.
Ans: 1006; hPa
